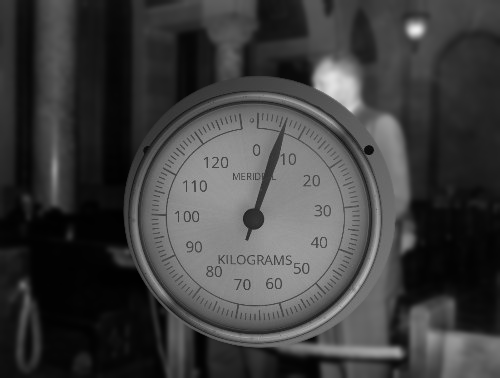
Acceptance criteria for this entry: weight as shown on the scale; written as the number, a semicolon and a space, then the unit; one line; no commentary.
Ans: 6; kg
